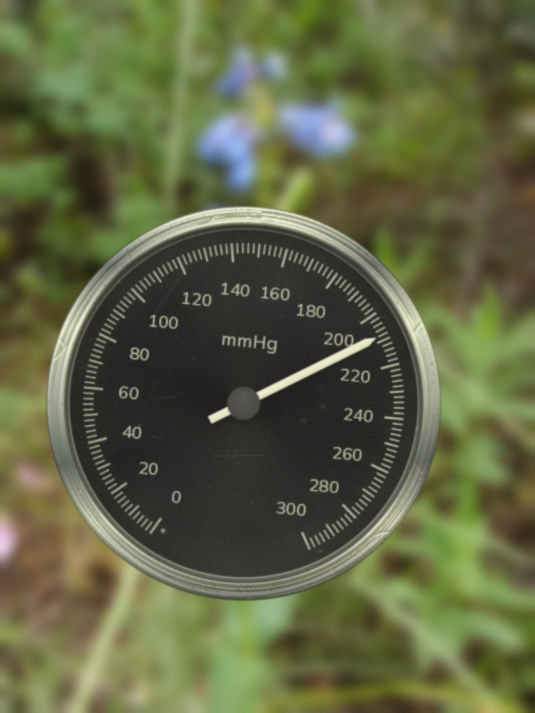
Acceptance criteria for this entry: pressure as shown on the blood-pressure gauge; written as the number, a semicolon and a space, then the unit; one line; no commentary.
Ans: 208; mmHg
